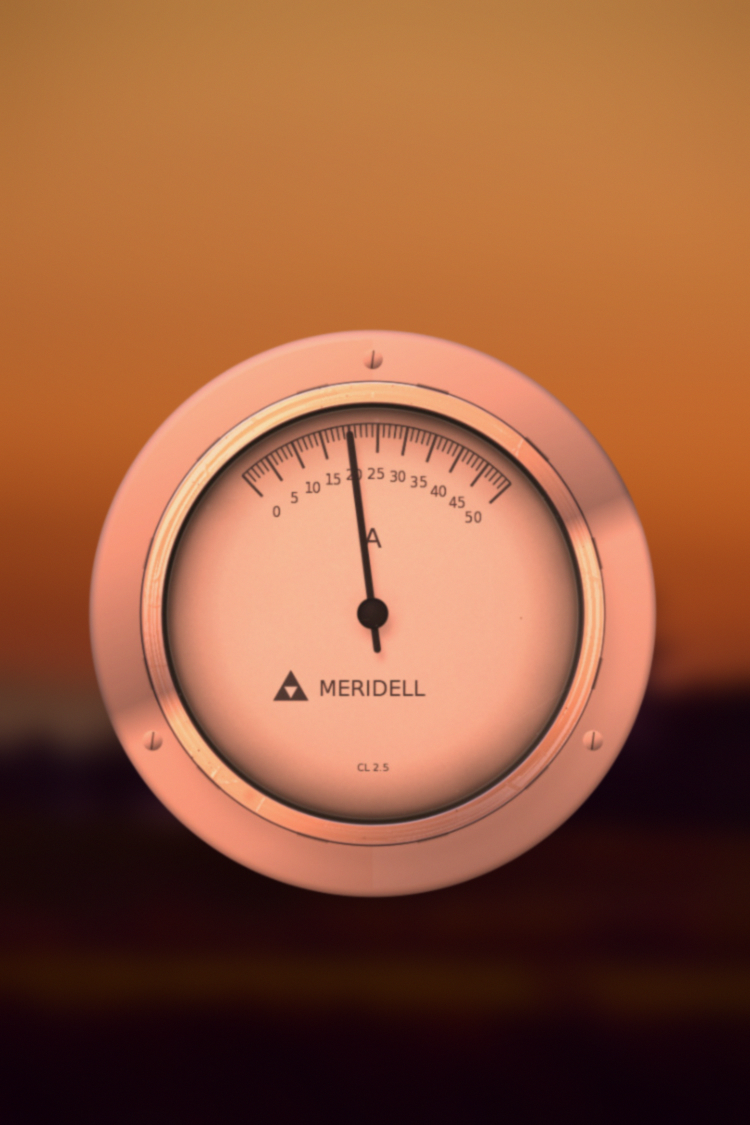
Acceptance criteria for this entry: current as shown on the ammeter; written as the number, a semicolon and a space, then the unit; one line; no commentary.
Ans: 20; A
